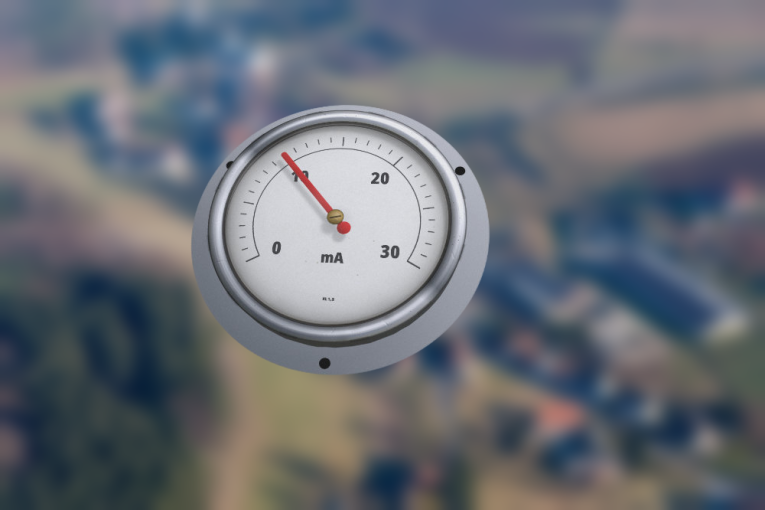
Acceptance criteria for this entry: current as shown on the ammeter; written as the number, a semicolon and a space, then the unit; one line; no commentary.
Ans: 10; mA
